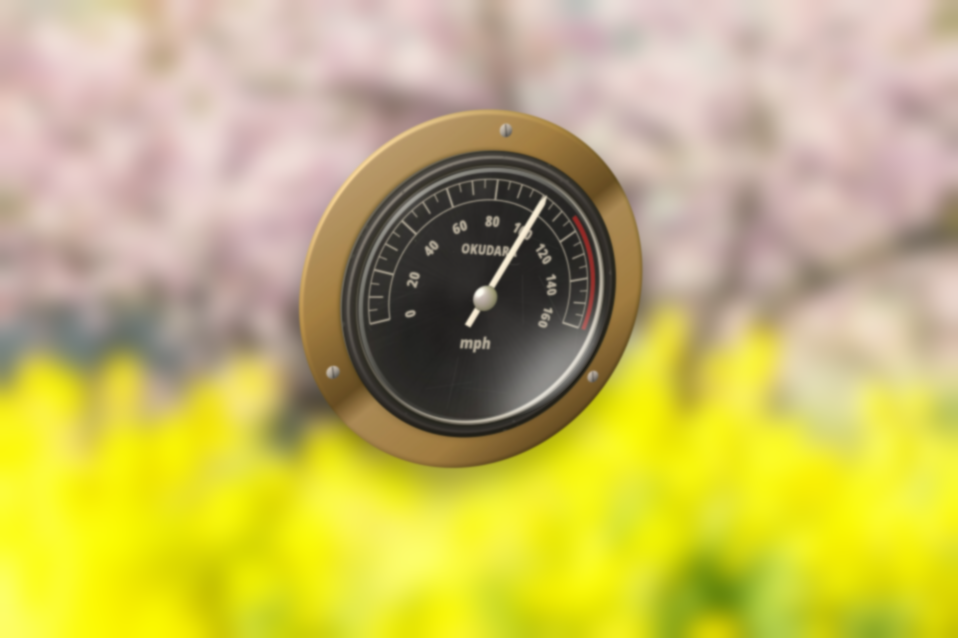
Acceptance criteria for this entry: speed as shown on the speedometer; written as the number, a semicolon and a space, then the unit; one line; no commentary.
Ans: 100; mph
